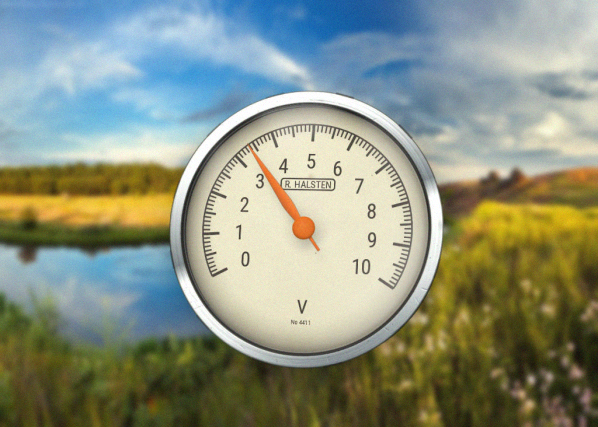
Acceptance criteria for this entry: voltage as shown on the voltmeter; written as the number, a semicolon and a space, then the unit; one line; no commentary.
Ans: 3.4; V
